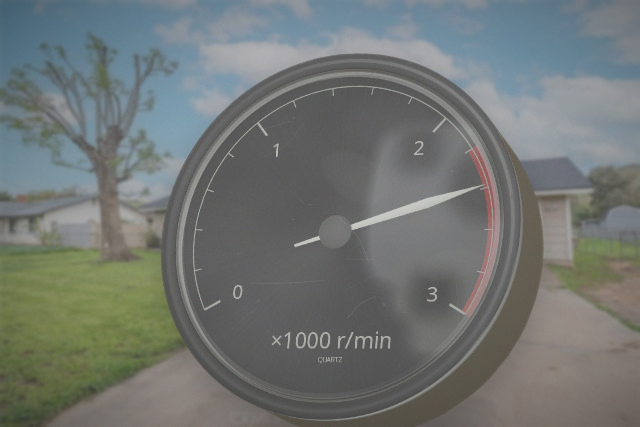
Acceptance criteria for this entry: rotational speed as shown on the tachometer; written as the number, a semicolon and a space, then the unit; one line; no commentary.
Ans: 2400; rpm
